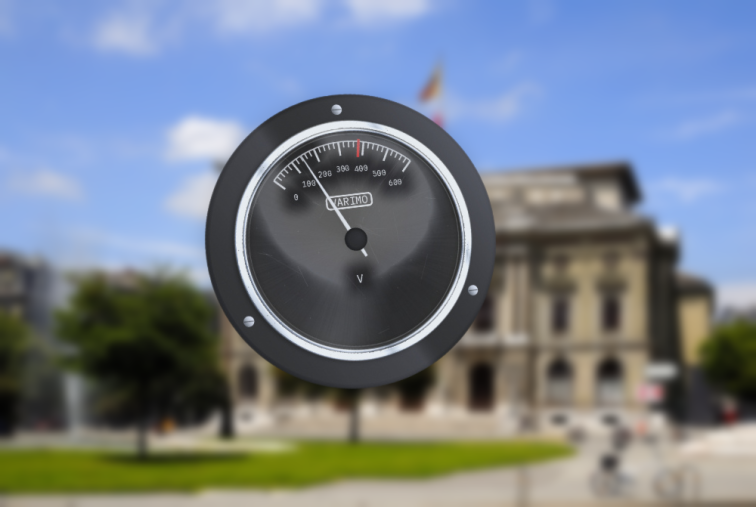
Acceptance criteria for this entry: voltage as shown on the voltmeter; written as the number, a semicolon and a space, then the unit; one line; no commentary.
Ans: 140; V
